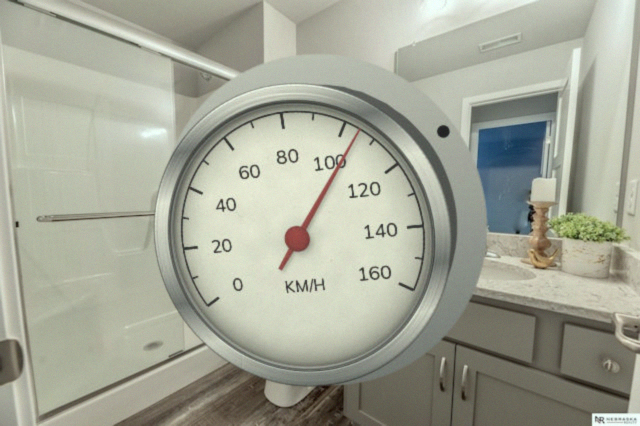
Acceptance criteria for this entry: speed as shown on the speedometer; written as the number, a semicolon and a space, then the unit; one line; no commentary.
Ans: 105; km/h
